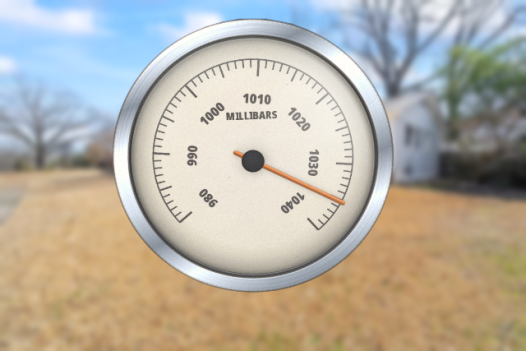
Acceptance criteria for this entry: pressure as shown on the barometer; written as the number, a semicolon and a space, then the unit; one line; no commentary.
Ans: 1035; mbar
